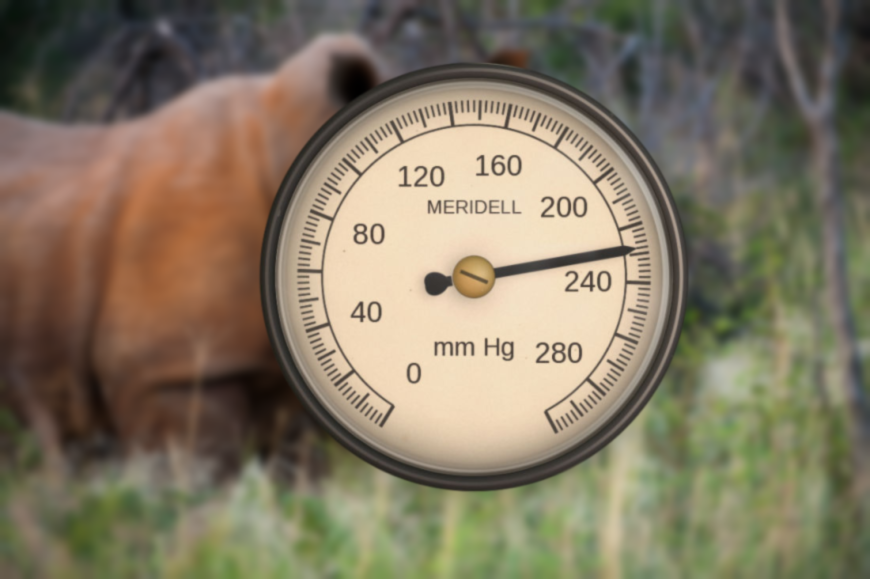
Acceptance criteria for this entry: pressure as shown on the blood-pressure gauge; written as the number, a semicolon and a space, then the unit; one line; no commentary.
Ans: 228; mmHg
